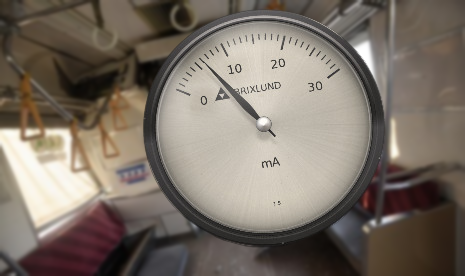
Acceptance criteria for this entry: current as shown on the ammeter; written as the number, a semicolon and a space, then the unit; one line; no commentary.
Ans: 6; mA
